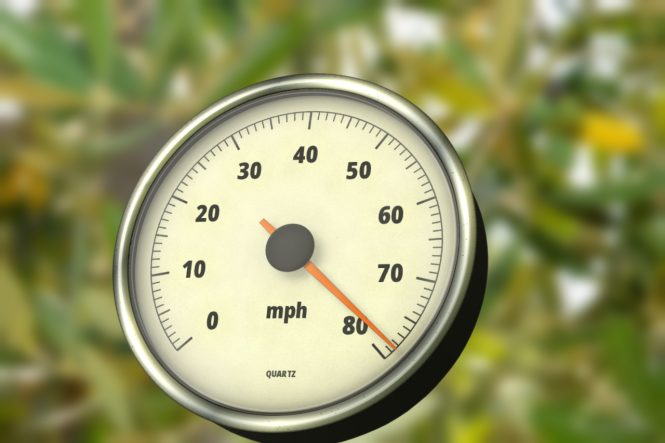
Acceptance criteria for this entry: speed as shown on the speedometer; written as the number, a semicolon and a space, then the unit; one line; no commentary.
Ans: 78.5; mph
